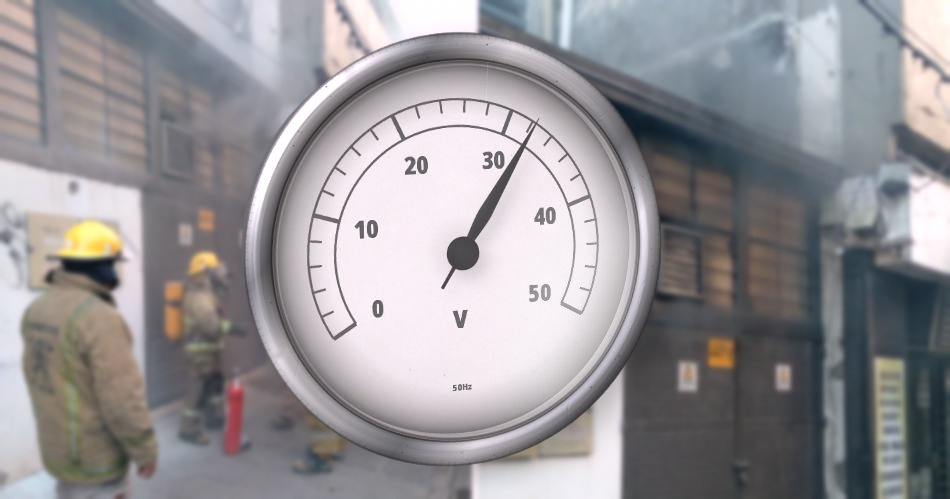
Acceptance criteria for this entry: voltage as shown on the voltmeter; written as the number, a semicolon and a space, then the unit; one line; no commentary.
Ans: 32; V
